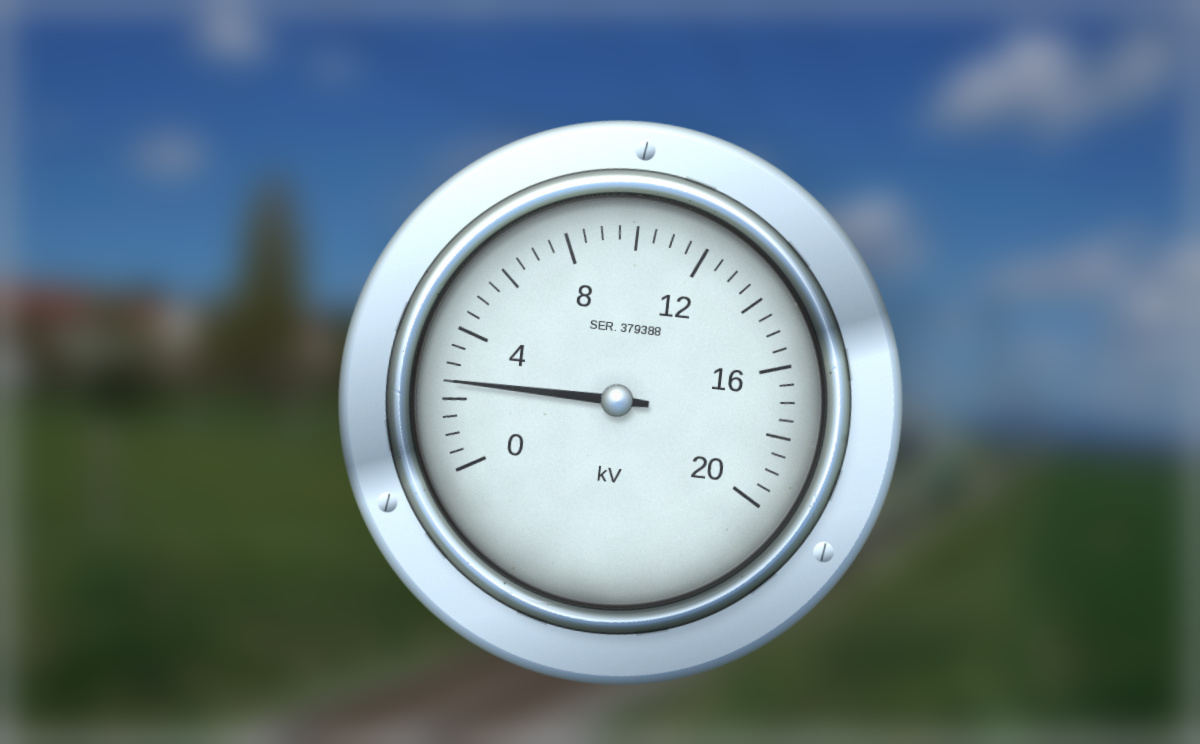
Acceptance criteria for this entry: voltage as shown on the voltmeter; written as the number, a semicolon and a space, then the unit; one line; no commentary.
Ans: 2.5; kV
